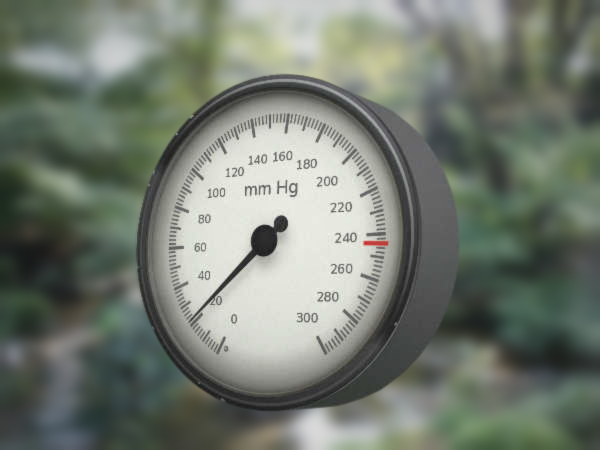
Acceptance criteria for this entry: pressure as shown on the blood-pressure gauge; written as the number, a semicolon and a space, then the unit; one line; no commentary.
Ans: 20; mmHg
